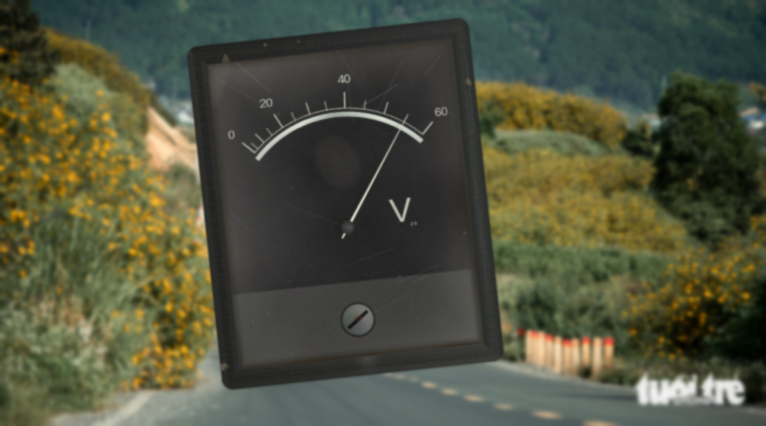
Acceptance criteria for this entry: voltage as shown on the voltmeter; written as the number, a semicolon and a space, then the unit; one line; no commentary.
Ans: 55; V
